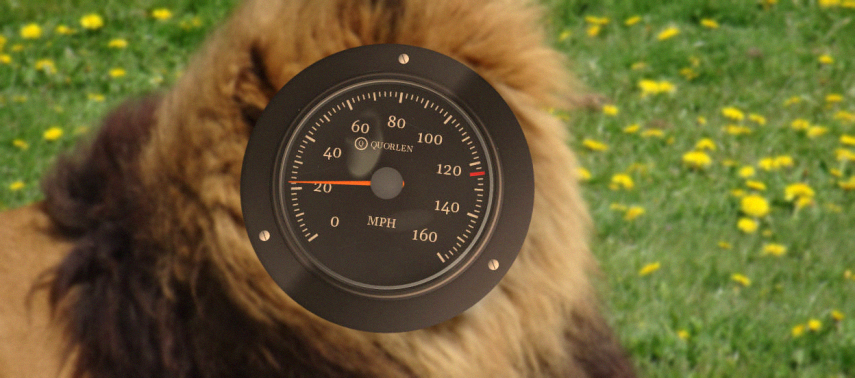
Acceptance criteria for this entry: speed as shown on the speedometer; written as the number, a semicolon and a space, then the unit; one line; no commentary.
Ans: 22; mph
